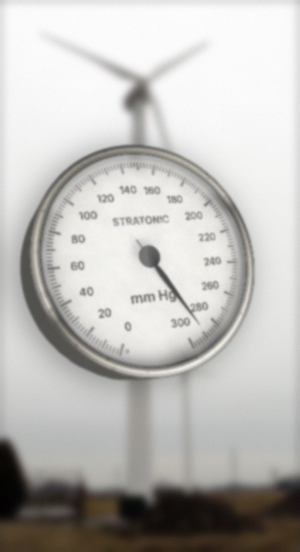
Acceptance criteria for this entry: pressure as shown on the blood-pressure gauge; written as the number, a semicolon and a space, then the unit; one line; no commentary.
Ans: 290; mmHg
